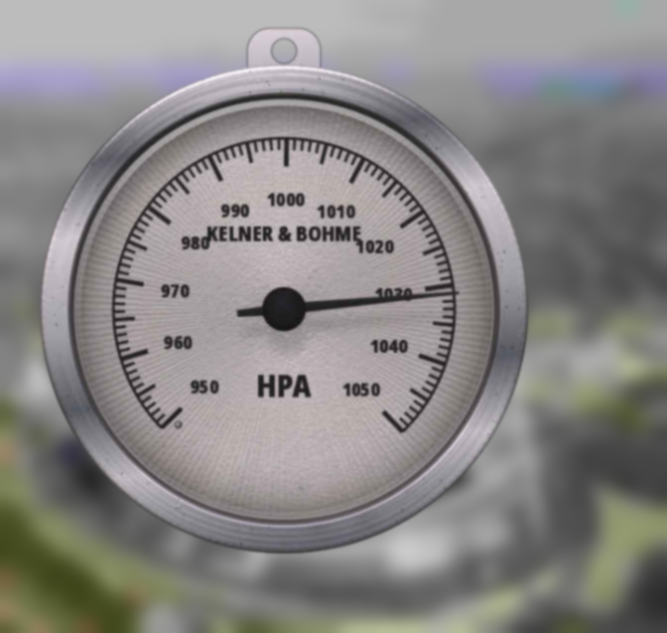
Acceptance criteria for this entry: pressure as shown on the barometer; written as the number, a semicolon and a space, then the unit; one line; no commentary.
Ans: 1031; hPa
